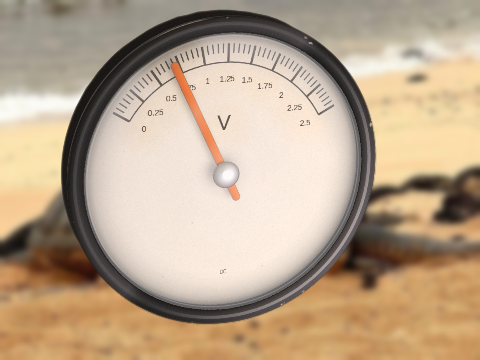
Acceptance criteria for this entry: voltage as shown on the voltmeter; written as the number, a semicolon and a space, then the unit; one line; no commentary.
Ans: 0.7; V
